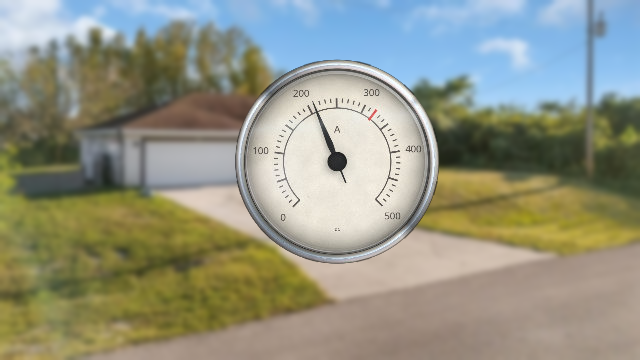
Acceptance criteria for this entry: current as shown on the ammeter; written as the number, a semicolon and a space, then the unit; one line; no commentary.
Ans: 210; A
